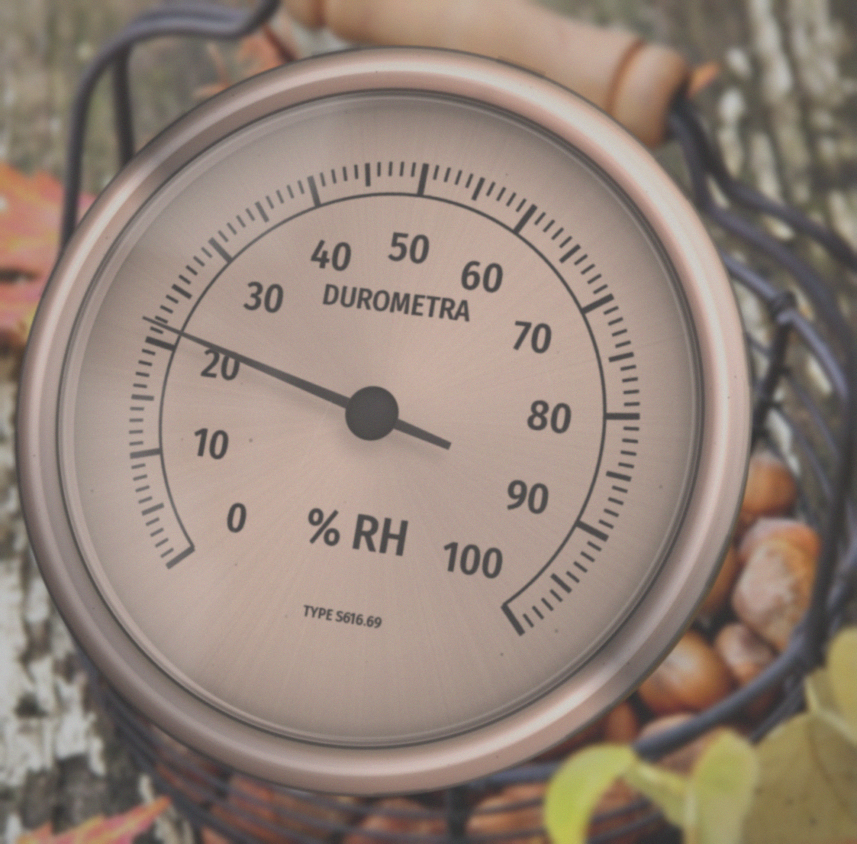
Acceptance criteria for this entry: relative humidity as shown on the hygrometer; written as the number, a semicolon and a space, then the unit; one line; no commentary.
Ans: 21.5; %
